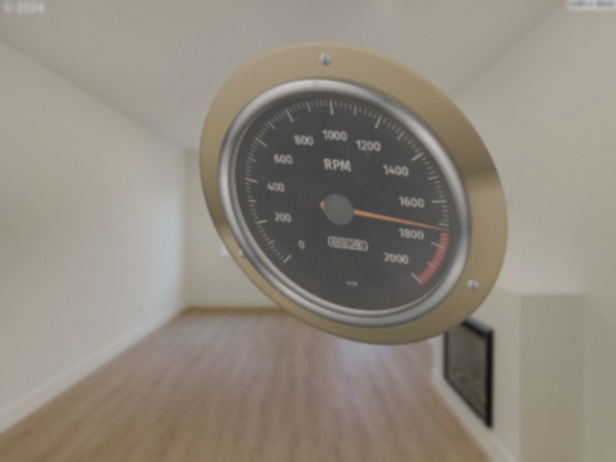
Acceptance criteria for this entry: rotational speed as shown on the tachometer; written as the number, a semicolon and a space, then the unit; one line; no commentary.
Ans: 1700; rpm
